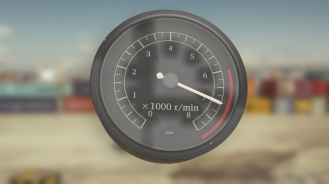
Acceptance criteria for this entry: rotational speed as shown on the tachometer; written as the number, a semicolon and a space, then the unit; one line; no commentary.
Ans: 7000; rpm
